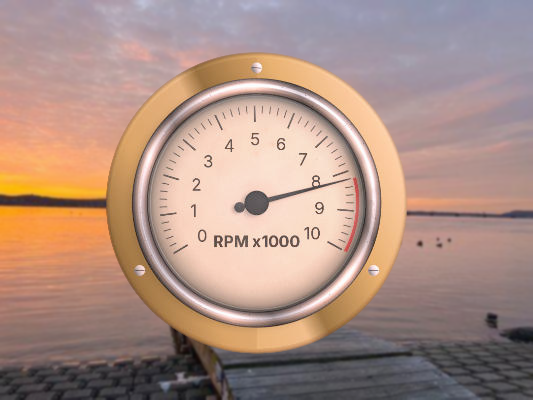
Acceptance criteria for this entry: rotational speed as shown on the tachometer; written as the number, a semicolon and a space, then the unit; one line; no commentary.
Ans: 8200; rpm
